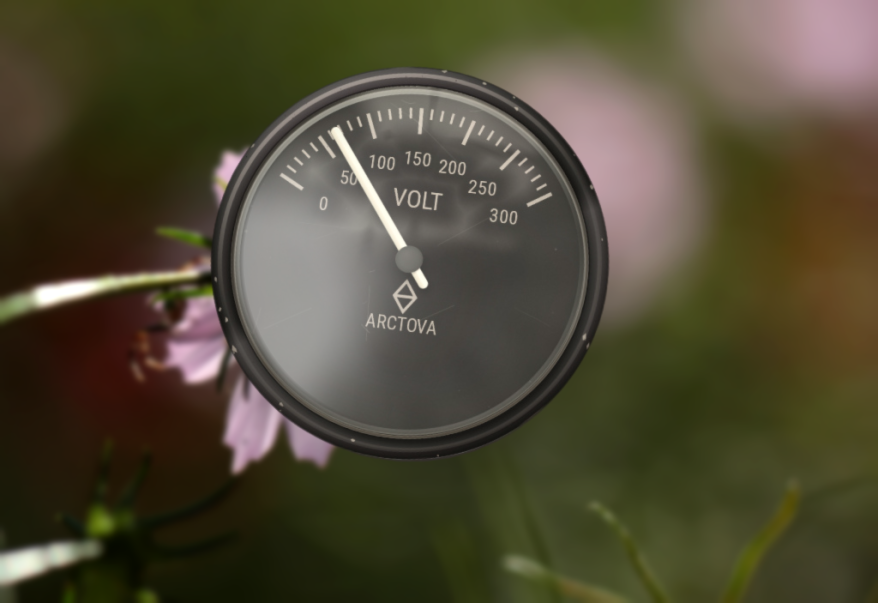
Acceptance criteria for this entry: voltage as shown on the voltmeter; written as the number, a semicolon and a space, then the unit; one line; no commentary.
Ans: 65; V
